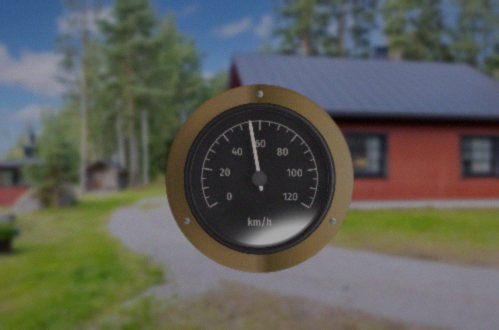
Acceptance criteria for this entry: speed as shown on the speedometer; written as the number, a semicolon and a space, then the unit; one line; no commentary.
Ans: 55; km/h
